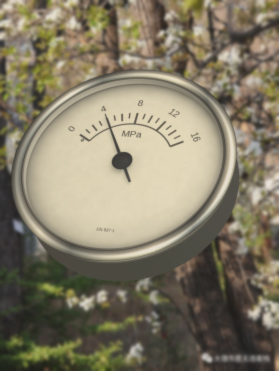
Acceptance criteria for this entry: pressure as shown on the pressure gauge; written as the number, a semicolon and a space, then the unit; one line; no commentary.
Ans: 4; MPa
